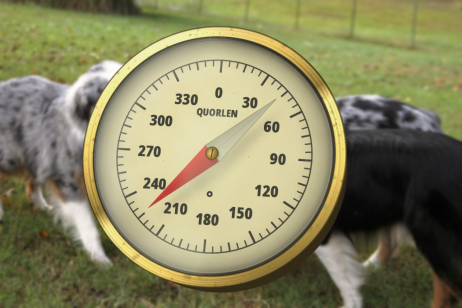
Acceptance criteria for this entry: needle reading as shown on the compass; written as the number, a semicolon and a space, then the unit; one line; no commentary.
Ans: 225; °
